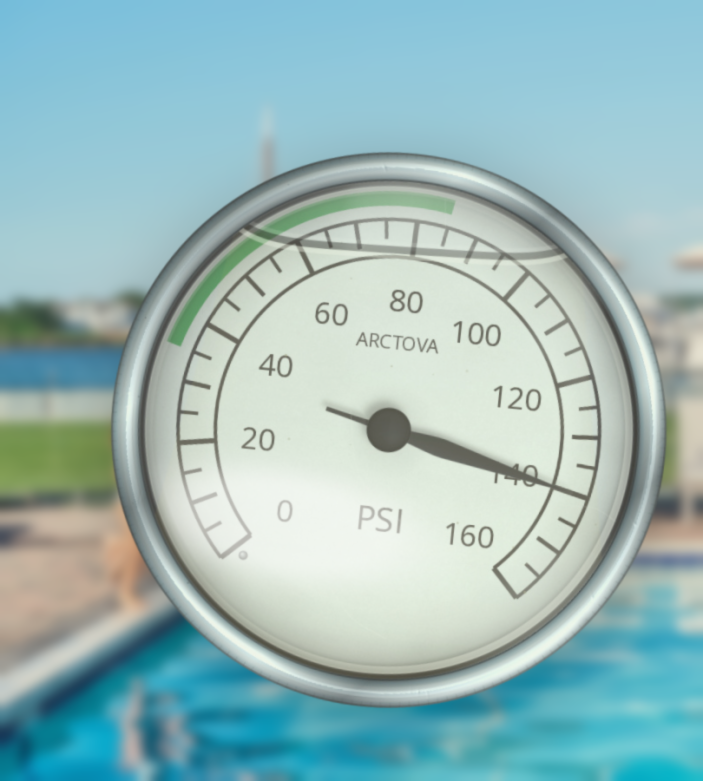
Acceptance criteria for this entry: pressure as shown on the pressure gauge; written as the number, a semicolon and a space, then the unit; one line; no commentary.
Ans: 140; psi
